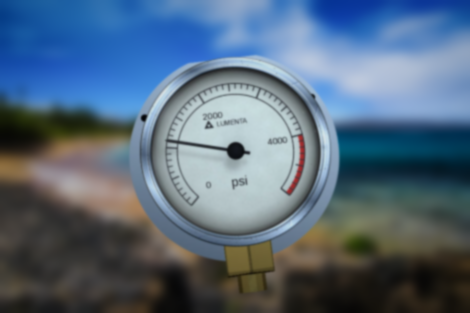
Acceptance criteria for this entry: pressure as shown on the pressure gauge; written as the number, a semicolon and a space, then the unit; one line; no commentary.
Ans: 1100; psi
